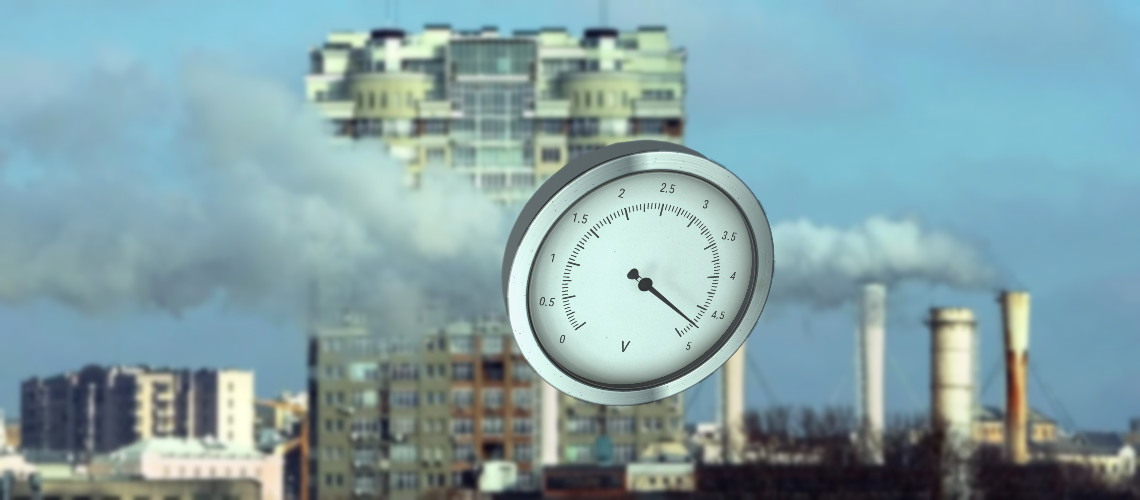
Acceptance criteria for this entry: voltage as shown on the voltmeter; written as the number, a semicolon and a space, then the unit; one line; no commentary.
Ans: 4.75; V
